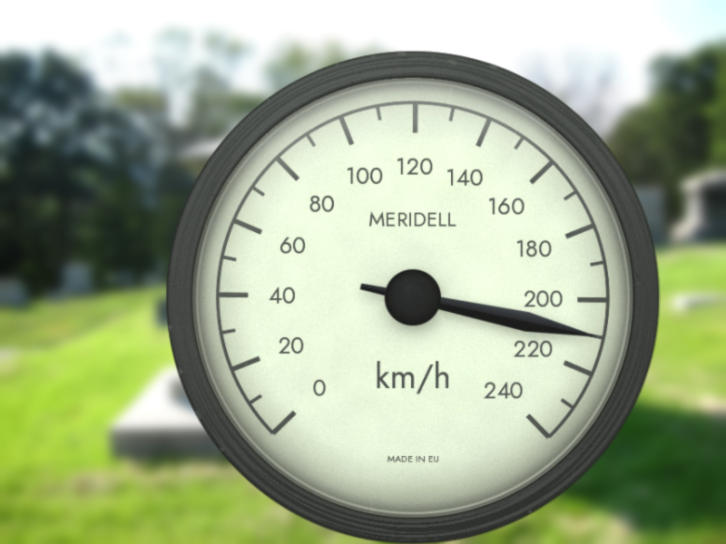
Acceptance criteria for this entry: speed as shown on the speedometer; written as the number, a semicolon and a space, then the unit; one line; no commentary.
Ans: 210; km/h
